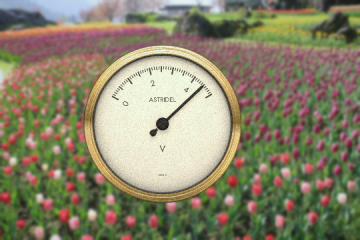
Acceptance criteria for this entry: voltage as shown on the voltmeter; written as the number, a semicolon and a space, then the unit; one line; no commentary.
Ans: 4.5; V
